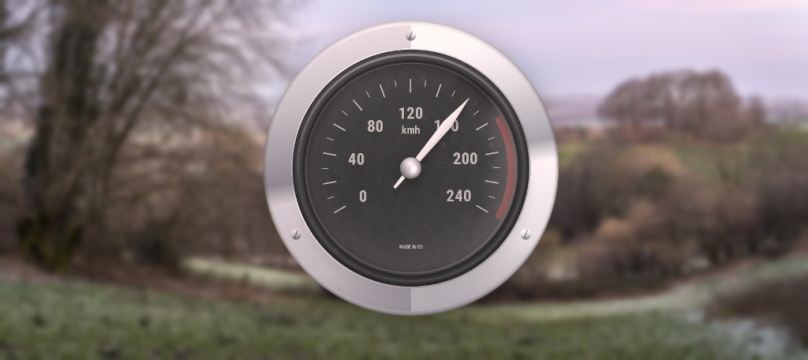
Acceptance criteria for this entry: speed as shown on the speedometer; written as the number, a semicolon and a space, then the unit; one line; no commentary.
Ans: 160; km/h
